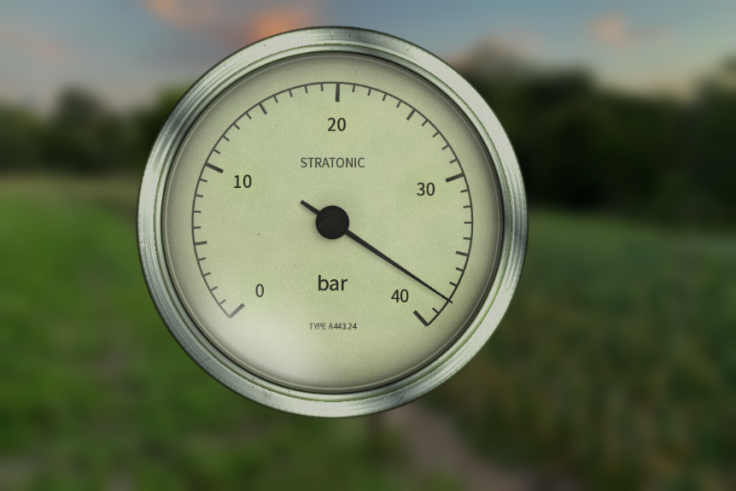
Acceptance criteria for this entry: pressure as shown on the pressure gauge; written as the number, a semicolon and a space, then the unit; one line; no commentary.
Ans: 38; bar
